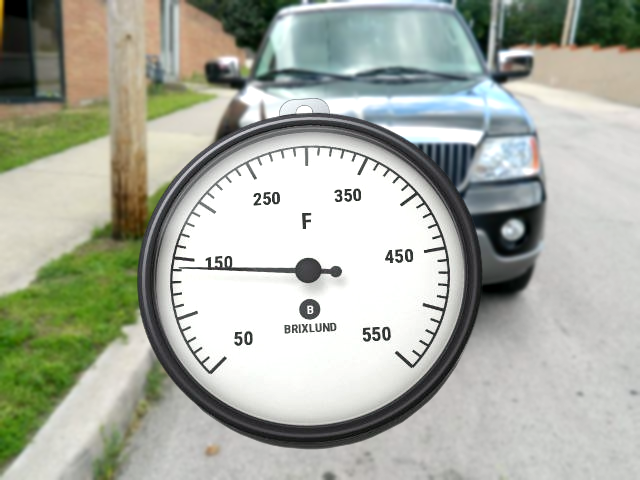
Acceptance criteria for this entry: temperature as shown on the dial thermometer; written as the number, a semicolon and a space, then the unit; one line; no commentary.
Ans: 140; °F
